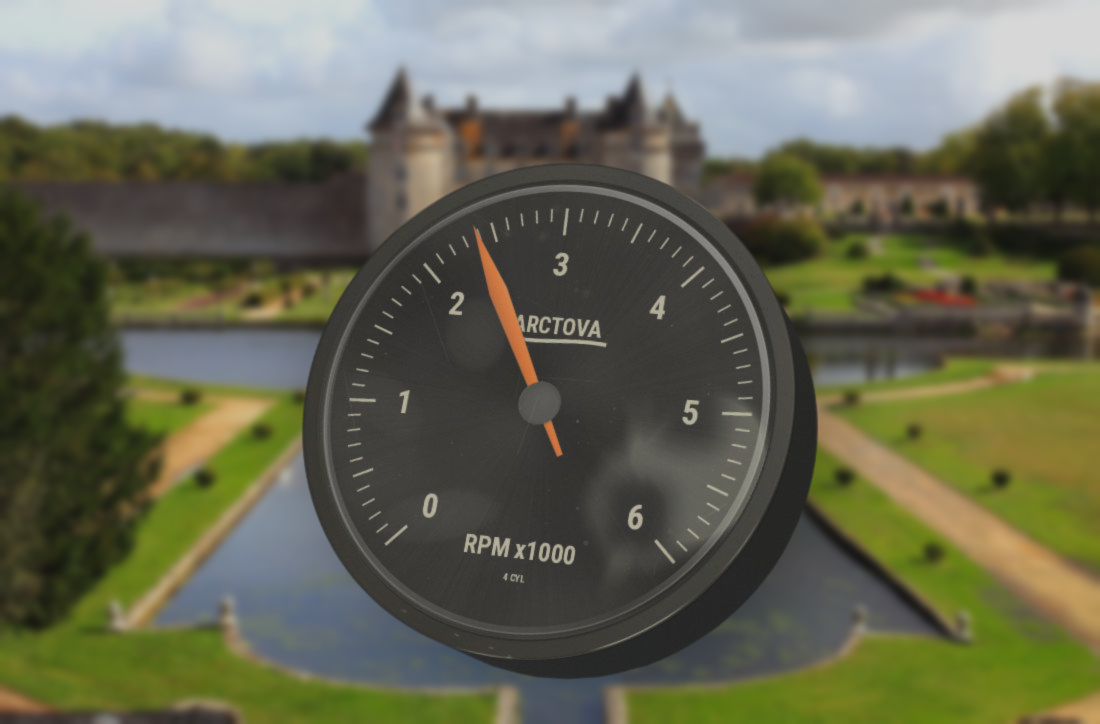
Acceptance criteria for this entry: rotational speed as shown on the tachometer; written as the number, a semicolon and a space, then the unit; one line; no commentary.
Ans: 2400; rpm
